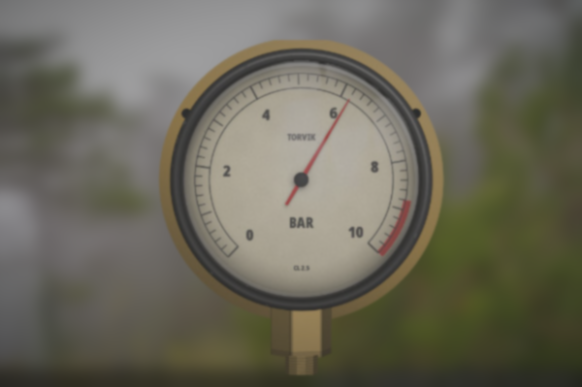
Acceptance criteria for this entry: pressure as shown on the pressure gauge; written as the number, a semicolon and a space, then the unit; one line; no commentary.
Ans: 6.2; bar
